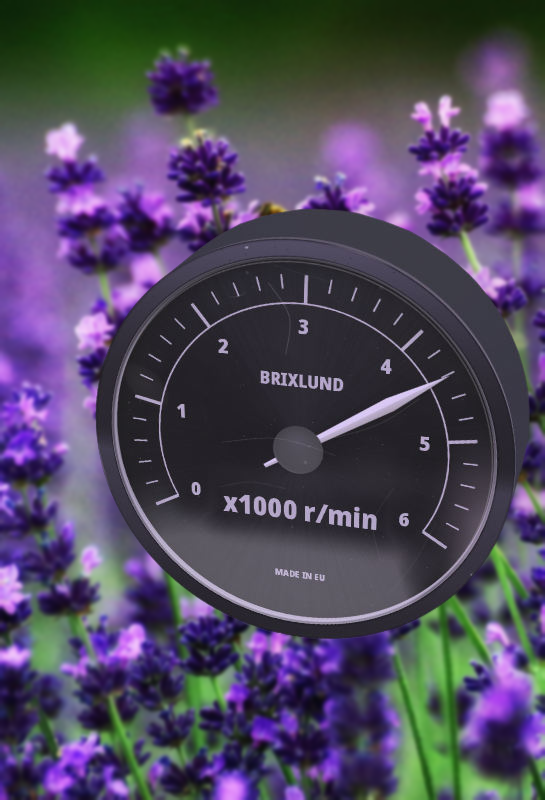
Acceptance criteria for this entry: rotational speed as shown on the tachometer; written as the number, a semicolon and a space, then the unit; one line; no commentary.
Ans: 4400; rpm
